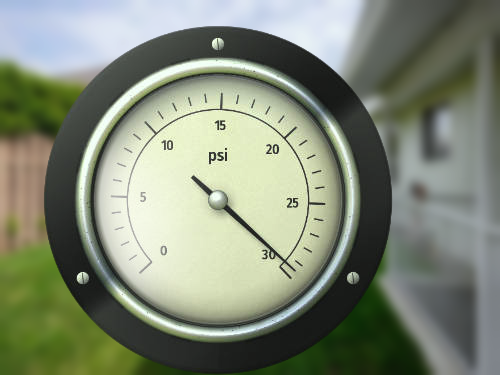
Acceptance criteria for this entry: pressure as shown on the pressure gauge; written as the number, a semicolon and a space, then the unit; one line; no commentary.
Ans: 29.5; psi
